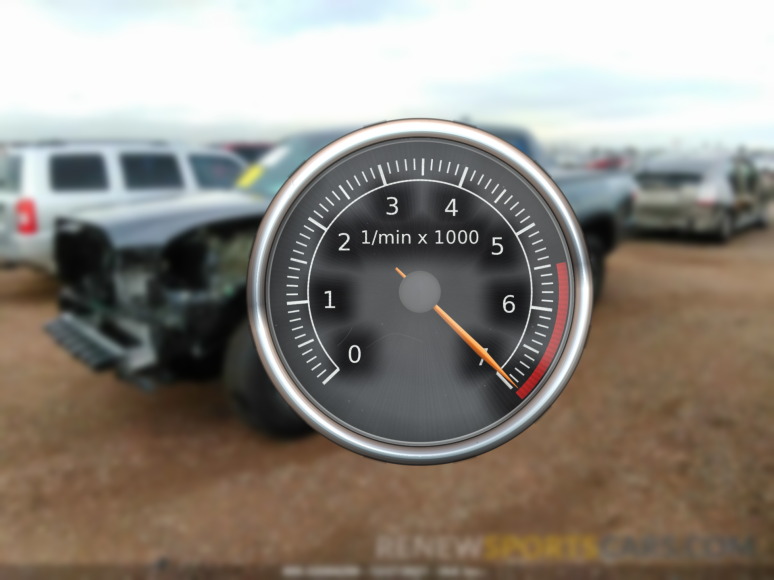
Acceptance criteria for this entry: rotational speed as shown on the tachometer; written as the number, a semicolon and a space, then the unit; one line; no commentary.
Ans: 6950; rpm
